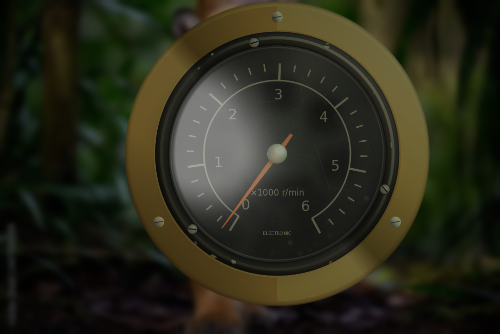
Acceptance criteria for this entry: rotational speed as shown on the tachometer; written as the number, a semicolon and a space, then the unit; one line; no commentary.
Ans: 100; rpm
